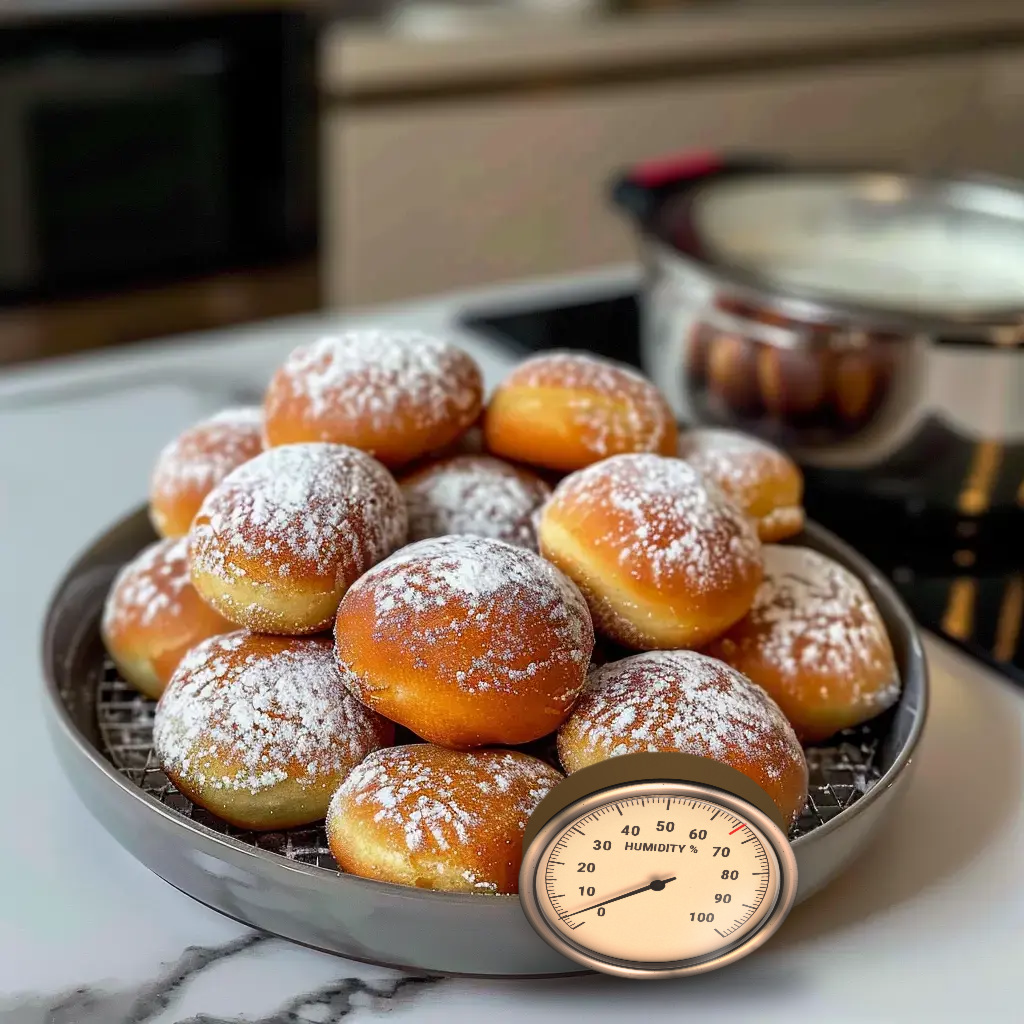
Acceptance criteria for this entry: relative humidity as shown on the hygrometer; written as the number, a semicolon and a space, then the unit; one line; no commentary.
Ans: 5; %
